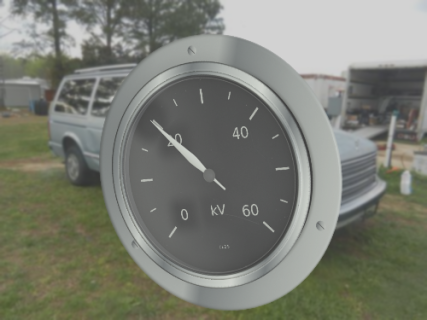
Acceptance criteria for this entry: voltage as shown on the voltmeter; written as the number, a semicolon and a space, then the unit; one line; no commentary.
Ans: 20; kV
